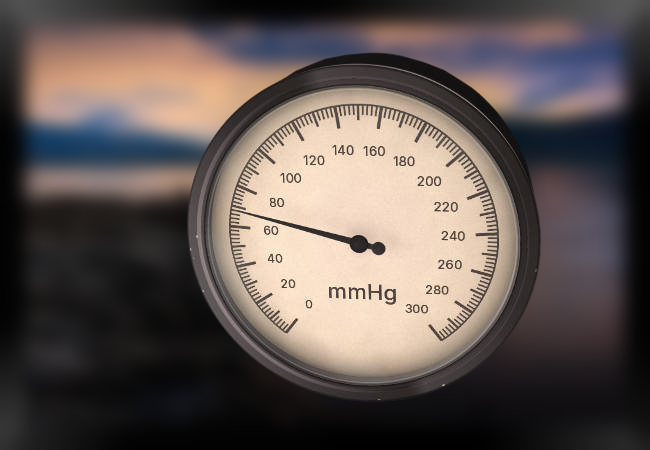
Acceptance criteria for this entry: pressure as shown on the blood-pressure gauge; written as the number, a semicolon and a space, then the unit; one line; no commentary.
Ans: 70; mmHg
